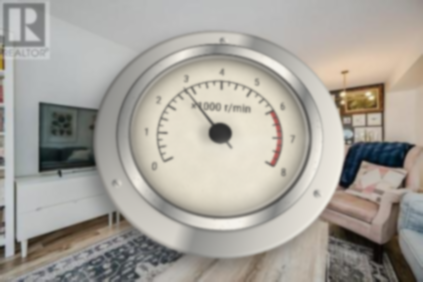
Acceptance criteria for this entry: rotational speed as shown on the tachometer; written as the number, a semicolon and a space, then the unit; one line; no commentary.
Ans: 2750; rpm
